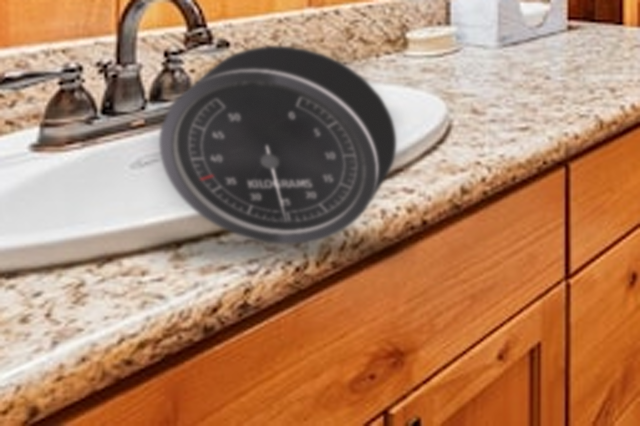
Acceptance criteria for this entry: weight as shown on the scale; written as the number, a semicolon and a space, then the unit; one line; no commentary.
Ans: 25; kg
